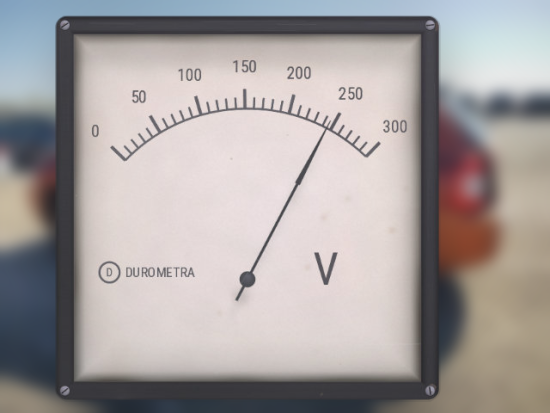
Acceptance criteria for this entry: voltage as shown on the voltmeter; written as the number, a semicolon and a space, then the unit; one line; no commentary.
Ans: 245; V
